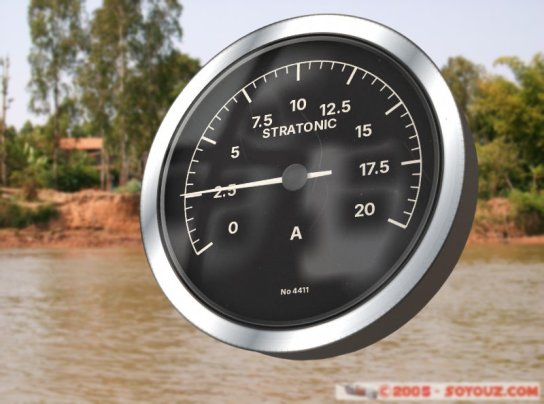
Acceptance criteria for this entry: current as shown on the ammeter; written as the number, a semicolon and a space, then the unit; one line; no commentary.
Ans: 2.5; A
